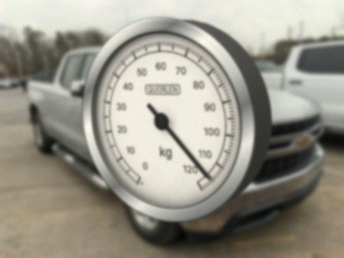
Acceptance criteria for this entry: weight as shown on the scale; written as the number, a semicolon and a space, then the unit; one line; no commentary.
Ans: 115; kg
